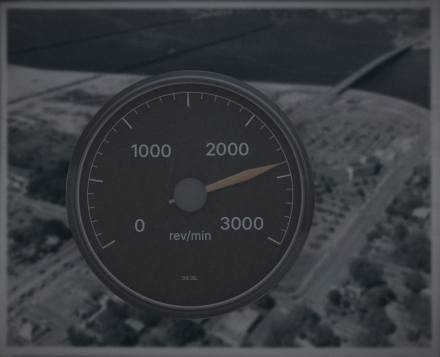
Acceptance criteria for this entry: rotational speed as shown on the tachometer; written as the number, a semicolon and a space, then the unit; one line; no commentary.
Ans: 2400; rpm
